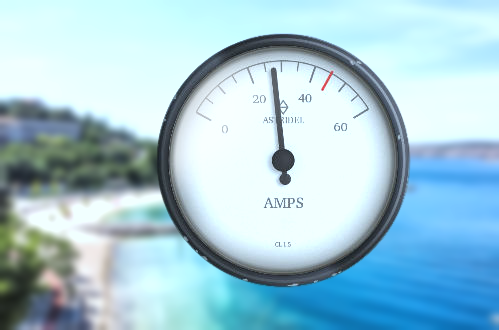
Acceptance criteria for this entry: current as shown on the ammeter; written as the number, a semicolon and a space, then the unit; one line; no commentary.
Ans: 27.5; A
